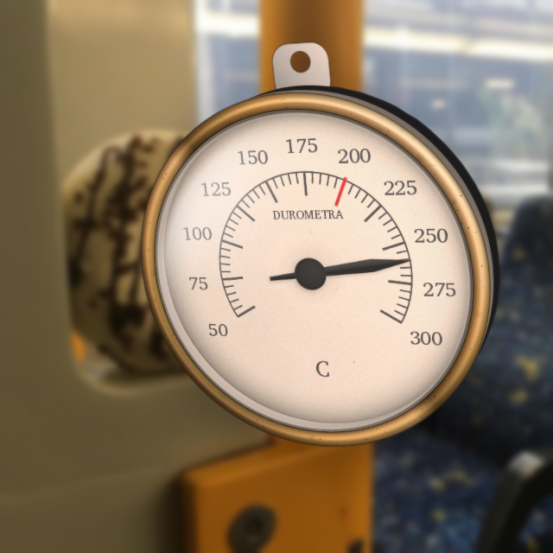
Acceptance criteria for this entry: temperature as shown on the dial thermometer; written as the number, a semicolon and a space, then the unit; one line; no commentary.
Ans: 260; °C
